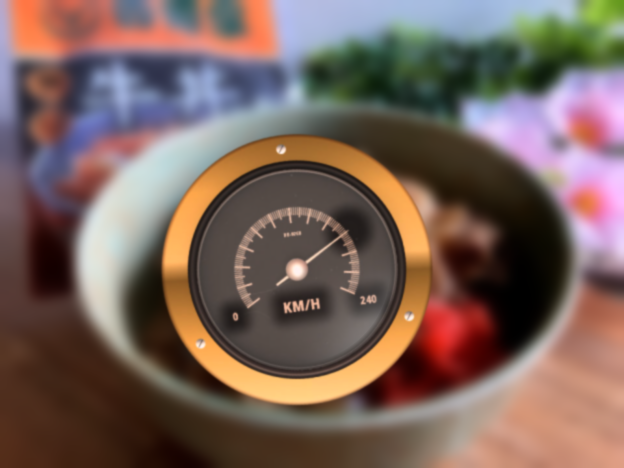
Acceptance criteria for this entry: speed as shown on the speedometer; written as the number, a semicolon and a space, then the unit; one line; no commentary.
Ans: 180; km/h
